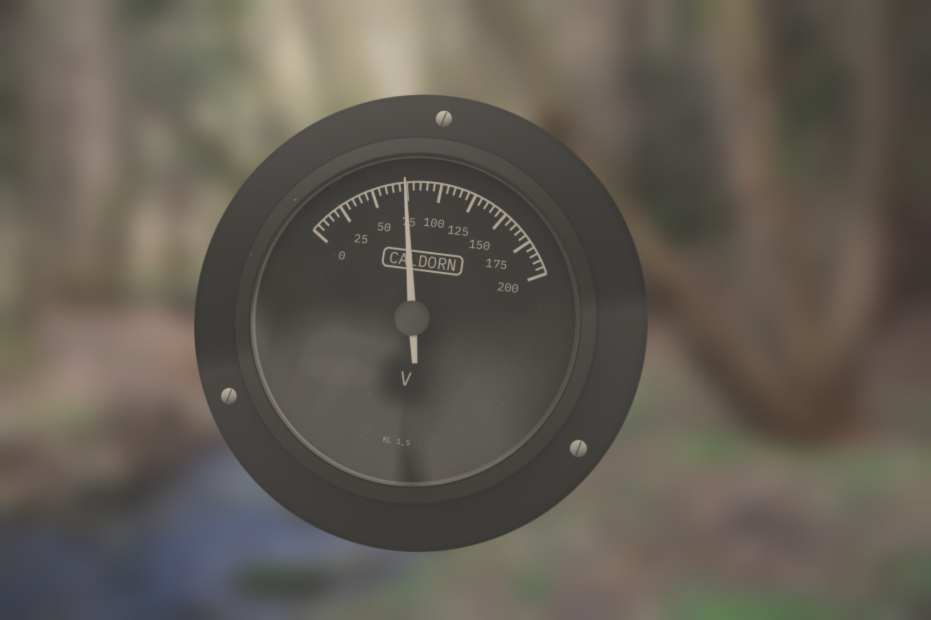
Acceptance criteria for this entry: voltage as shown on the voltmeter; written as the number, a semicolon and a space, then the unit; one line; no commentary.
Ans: 75; V
